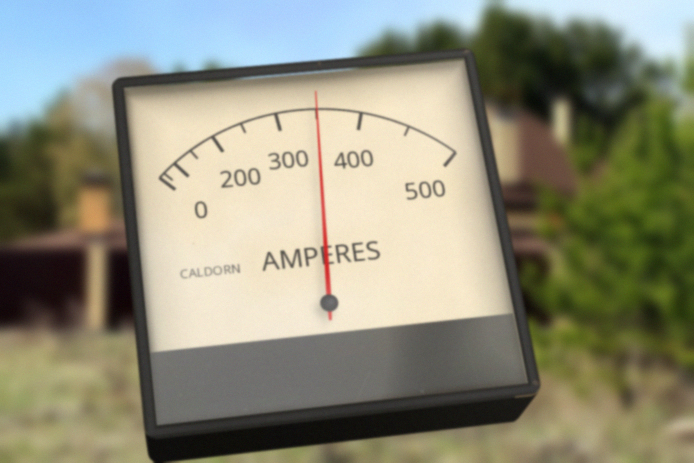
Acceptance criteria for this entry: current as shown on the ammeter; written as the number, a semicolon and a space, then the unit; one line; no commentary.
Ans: 350; A
